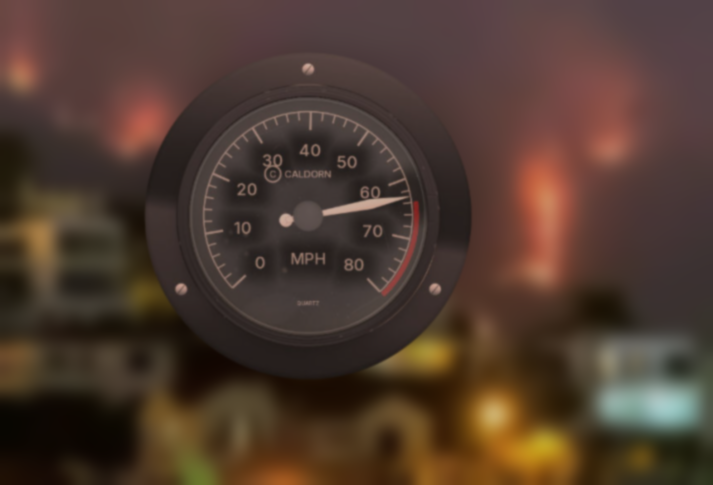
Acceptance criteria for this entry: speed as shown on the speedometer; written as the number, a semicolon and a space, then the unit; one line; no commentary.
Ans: 63; mph
